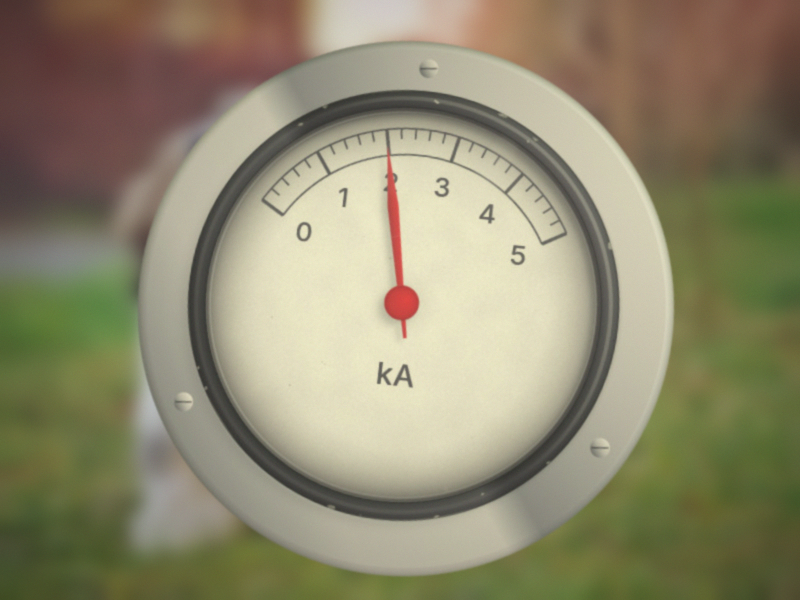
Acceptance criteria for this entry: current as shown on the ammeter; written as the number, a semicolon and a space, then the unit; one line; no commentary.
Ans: 2; kA
